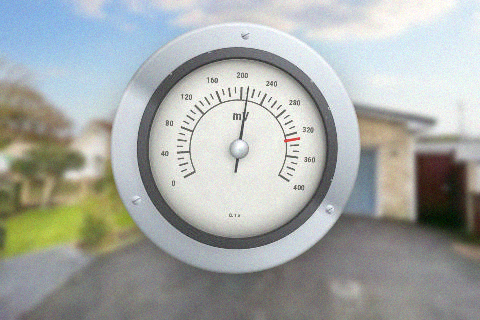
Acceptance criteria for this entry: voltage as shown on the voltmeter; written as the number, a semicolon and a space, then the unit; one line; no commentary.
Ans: 210; mV
